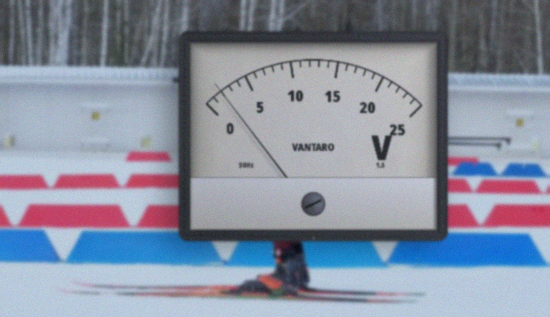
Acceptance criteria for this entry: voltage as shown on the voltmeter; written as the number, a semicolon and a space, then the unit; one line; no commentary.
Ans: 2; V
